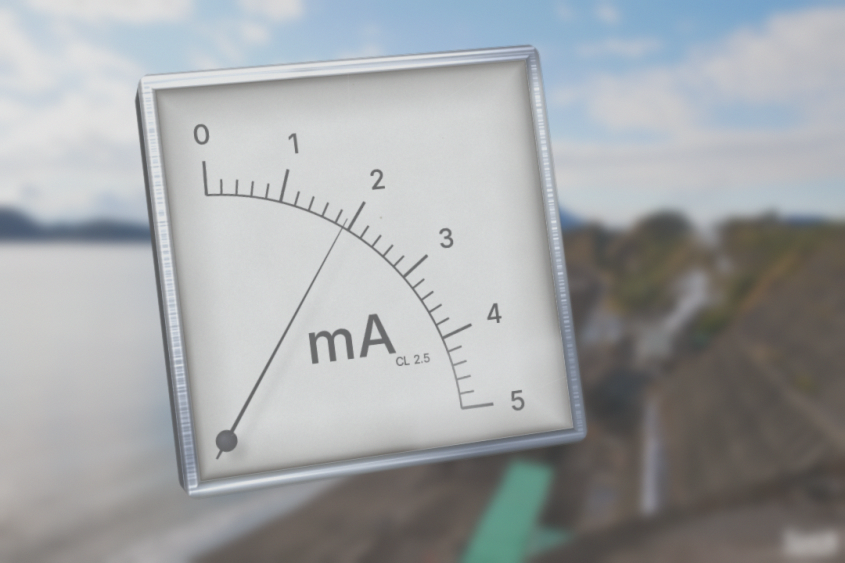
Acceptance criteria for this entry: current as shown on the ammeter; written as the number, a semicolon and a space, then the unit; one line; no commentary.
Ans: 1.9; mA
